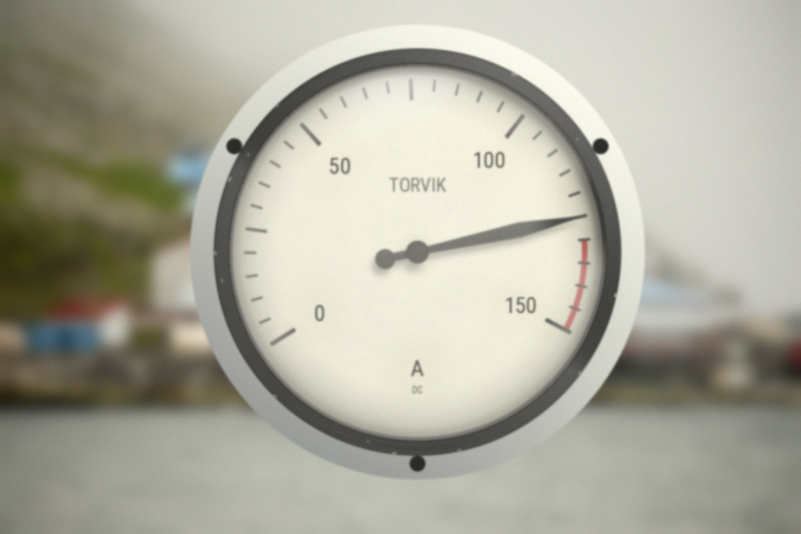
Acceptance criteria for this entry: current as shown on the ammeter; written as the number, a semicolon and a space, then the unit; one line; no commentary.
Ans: 125; A
